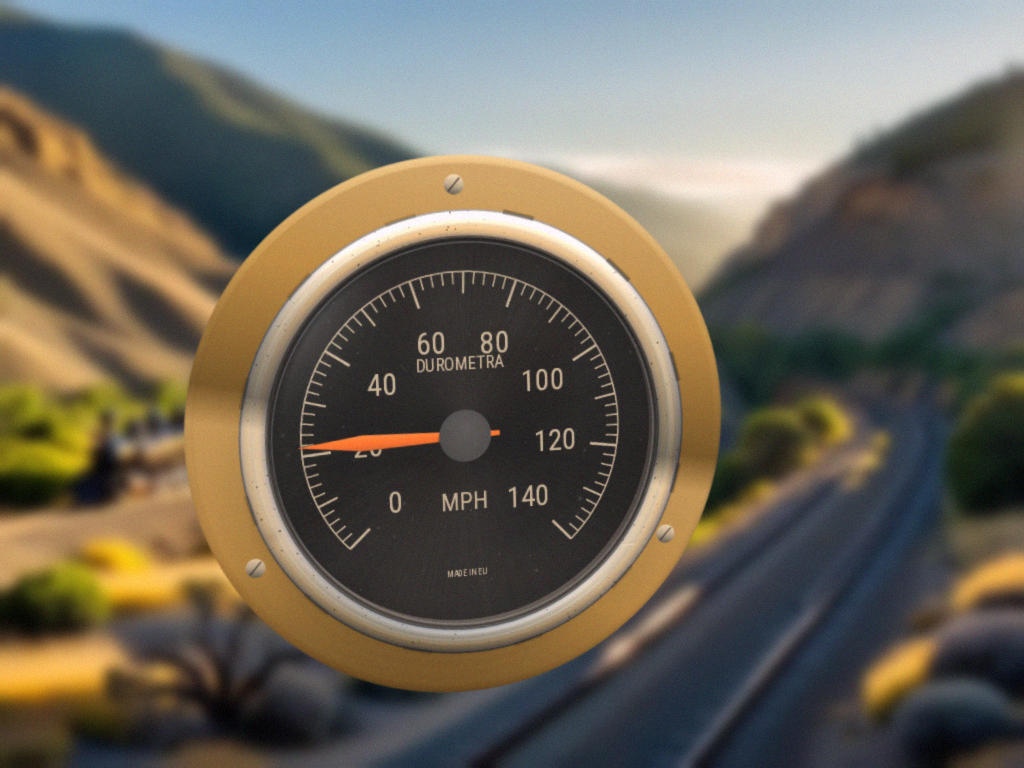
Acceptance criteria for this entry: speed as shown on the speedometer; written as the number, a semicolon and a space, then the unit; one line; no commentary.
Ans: 22; mph
